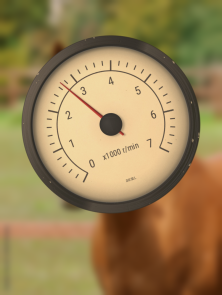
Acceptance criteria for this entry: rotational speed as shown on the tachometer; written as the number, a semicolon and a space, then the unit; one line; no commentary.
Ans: 2700; rpm
